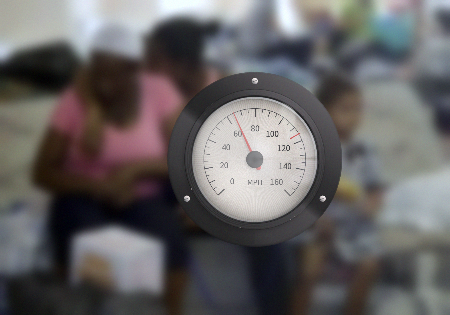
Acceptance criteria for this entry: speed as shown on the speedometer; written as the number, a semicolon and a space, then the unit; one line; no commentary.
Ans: 65; mph
